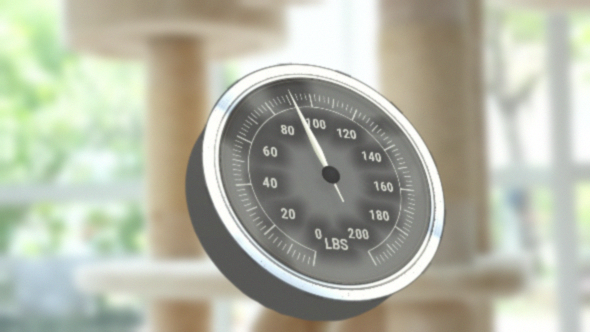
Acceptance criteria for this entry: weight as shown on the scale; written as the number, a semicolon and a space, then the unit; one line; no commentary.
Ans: 90; lb
